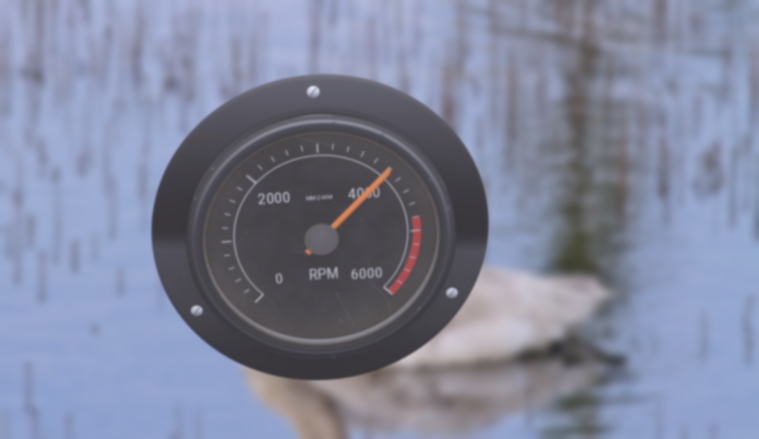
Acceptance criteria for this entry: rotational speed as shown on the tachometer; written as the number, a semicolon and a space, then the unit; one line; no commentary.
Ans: 4000; rpm
